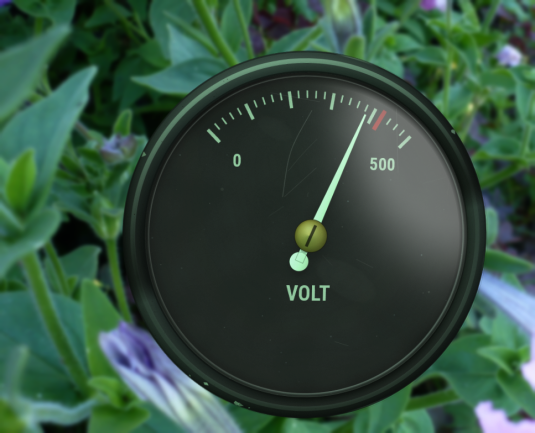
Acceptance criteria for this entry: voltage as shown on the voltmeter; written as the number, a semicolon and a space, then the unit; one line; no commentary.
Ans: 380; V
